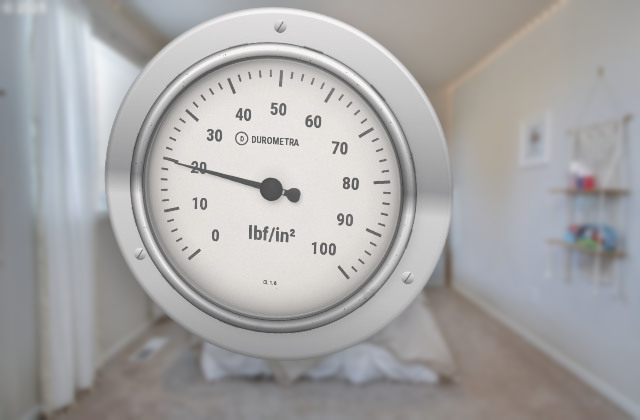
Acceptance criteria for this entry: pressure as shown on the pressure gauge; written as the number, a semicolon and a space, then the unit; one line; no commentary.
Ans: 20; psi
